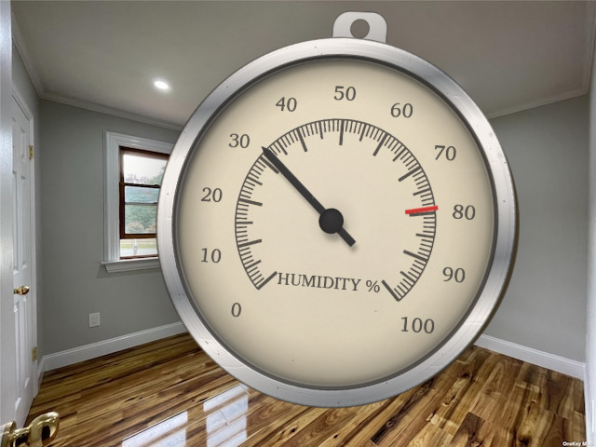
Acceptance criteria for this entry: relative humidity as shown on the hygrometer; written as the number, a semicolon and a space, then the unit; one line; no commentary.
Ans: 32; %
